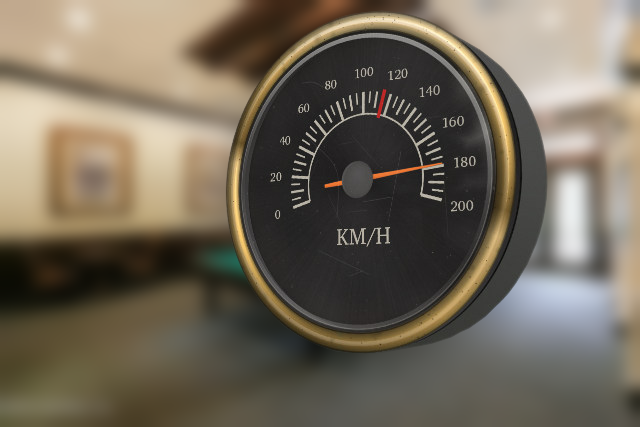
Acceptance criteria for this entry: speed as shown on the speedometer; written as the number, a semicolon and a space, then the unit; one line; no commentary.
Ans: 180; km/h
